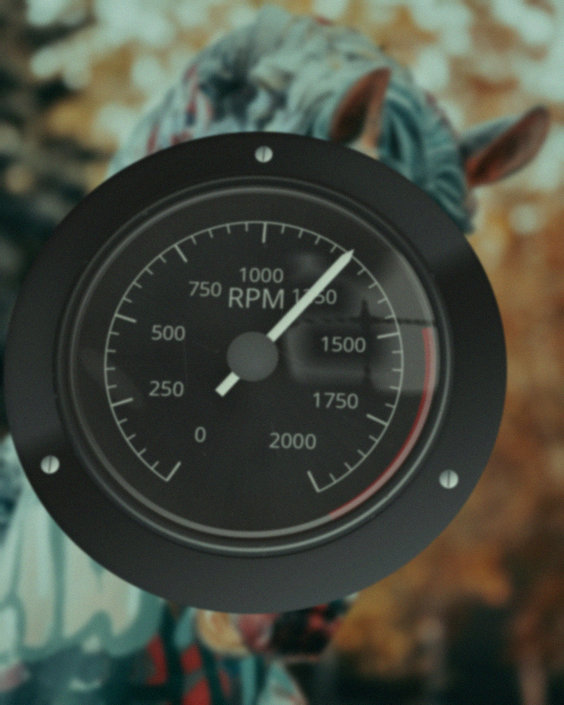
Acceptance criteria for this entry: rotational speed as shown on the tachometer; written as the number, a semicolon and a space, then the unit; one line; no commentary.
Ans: 1250; rpm
